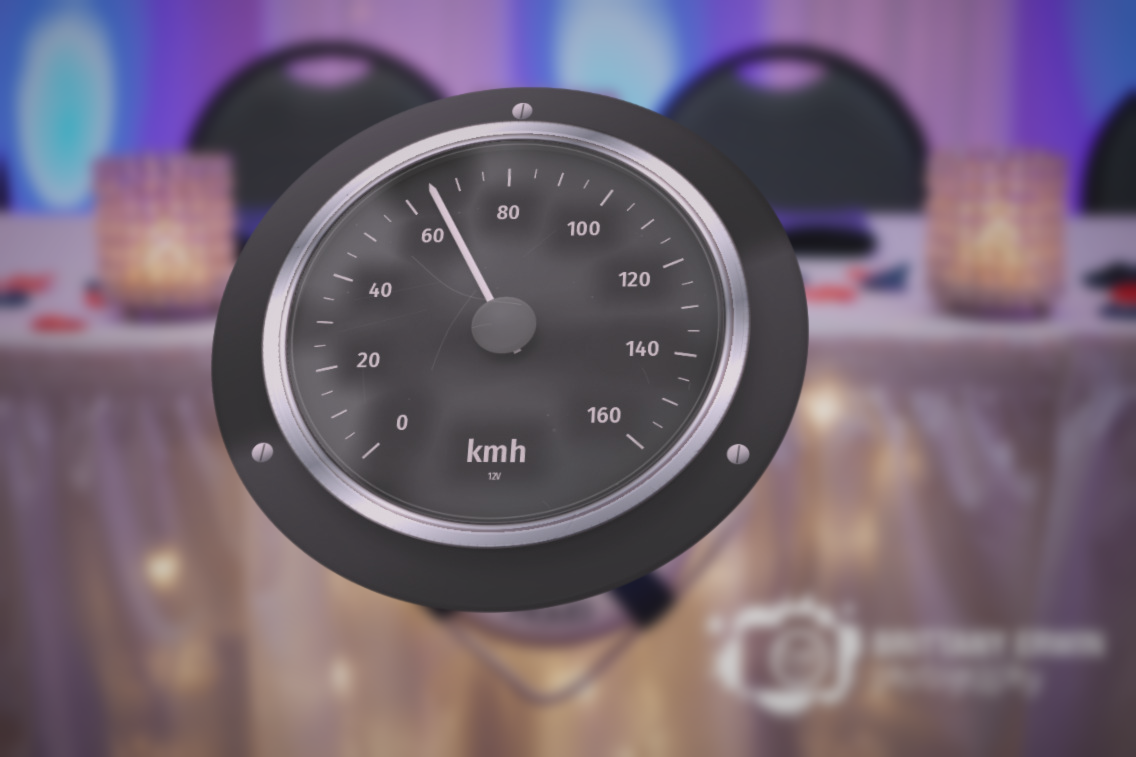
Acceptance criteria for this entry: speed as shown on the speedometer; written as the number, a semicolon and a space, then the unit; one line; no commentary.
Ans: 65; km/h
